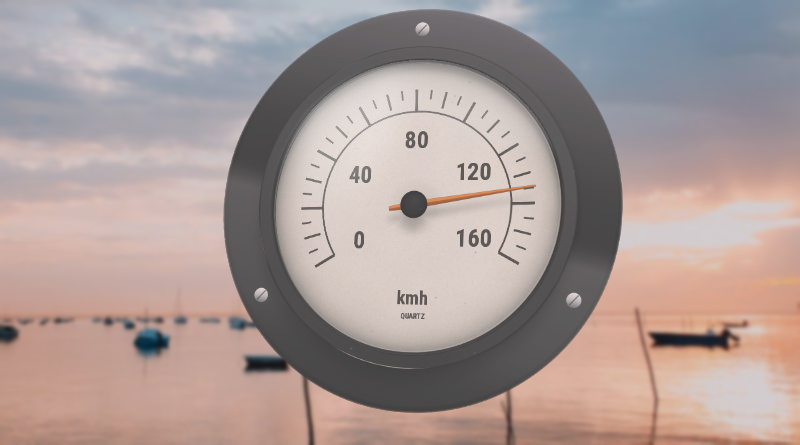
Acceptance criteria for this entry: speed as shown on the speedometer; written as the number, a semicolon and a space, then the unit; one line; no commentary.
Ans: 135; km/h
